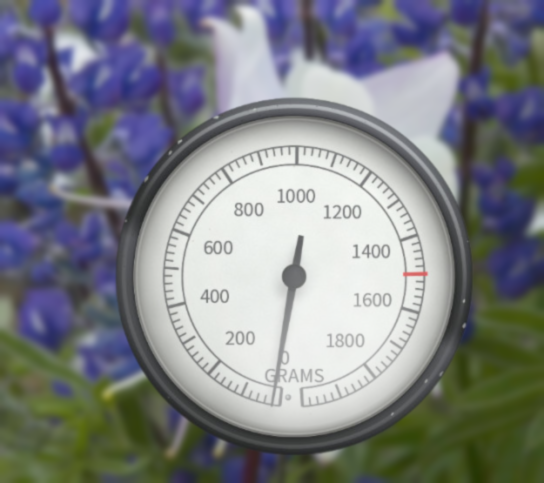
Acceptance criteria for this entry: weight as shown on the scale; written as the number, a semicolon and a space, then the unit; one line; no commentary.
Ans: 20; g
